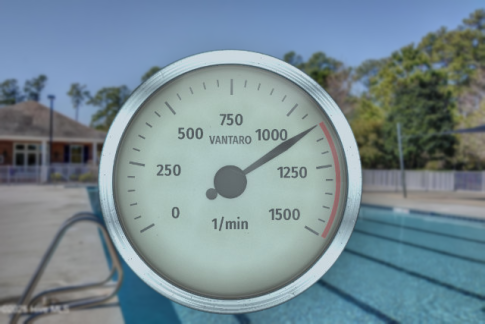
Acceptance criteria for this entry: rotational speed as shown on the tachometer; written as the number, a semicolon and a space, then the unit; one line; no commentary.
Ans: 1100; rpm
